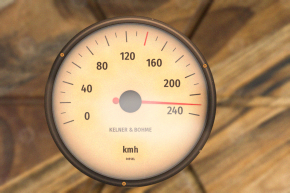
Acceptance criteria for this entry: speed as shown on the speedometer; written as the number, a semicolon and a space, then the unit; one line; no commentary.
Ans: 230; km/h
